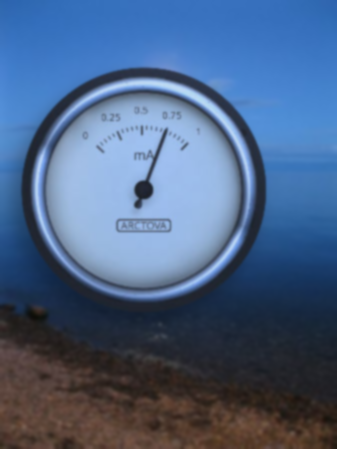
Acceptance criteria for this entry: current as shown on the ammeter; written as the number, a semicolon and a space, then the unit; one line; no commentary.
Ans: 0.75; mA
